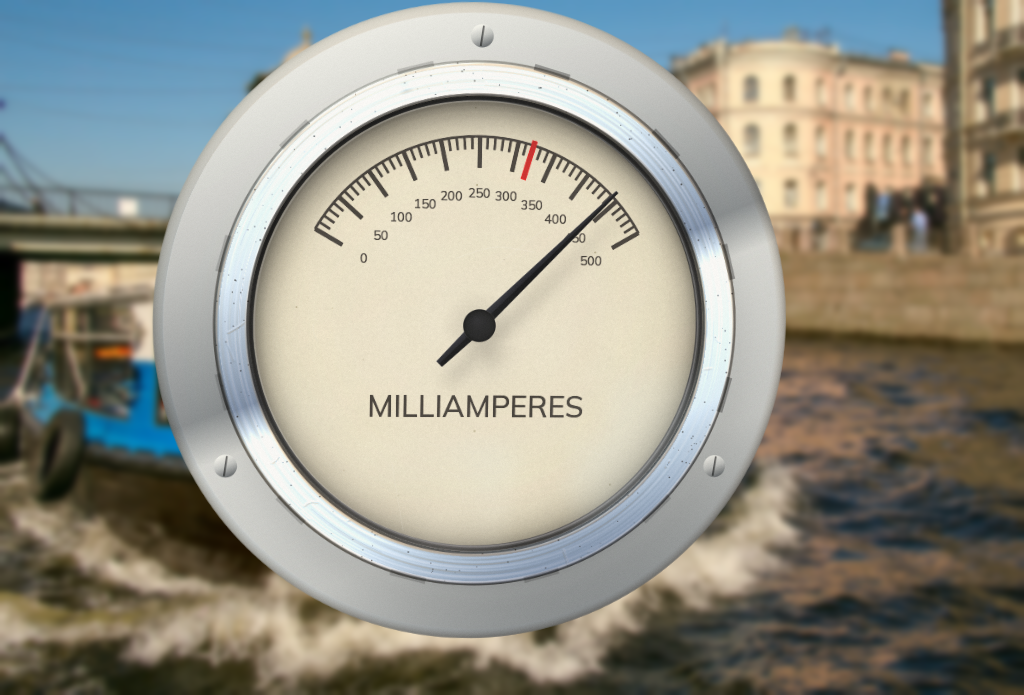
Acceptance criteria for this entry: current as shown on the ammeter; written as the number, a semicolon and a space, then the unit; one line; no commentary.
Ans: 440; mA
